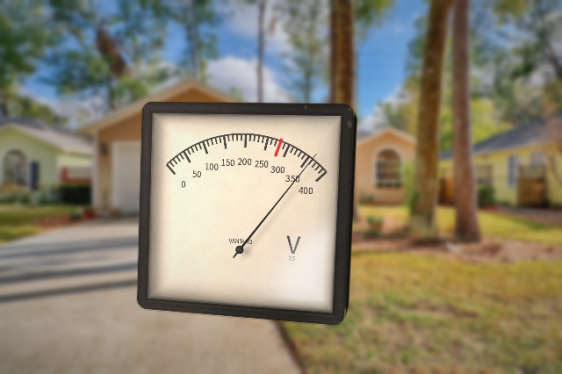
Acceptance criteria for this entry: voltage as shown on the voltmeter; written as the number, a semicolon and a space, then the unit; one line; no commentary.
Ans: 360; V
